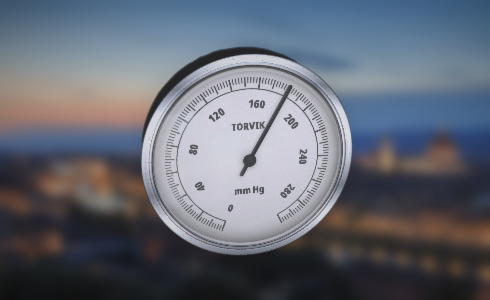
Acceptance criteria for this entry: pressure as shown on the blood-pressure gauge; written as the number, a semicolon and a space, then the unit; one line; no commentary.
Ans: 180; mmHg
